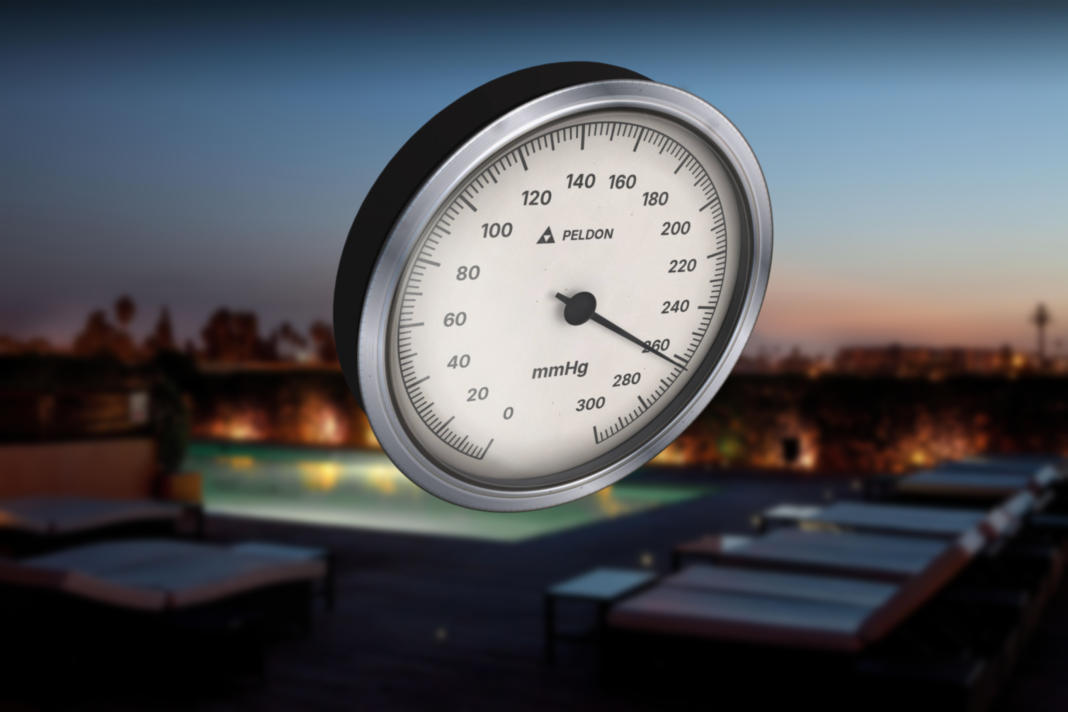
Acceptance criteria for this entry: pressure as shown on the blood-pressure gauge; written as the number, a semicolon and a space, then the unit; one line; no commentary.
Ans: 262; mmHg
